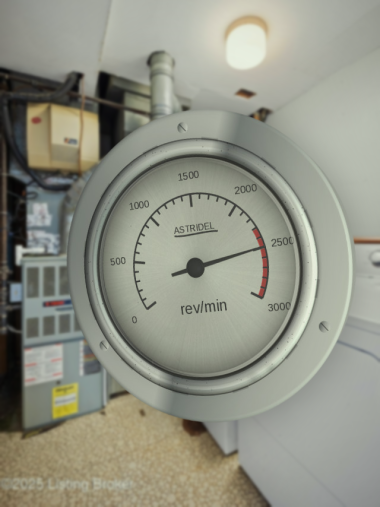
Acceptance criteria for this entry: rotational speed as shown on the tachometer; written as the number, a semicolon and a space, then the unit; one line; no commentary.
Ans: 2500; rpm
